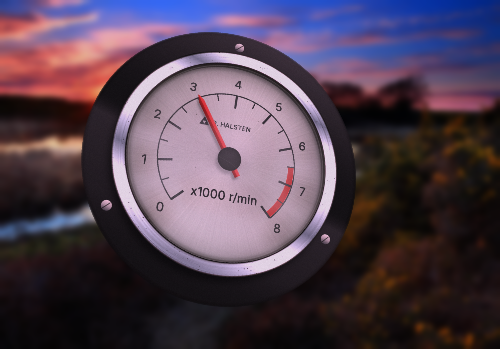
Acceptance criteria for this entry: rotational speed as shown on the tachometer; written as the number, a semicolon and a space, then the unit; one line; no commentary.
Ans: 3000; rpm
